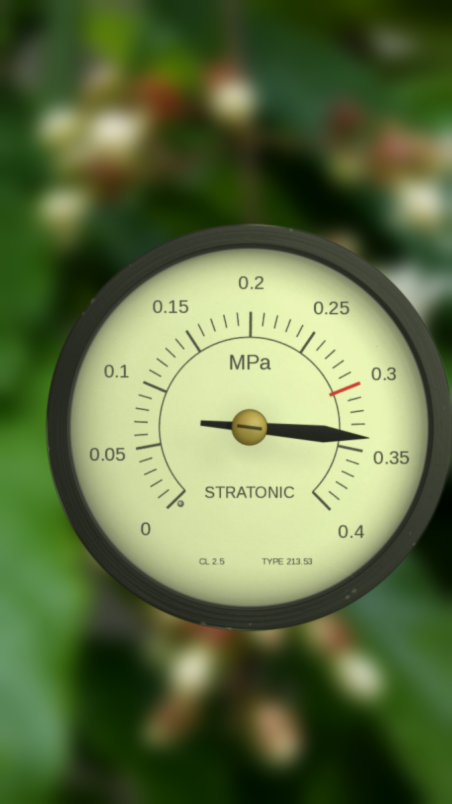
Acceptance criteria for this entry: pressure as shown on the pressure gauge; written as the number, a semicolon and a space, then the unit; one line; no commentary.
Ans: 0.34; MPa
